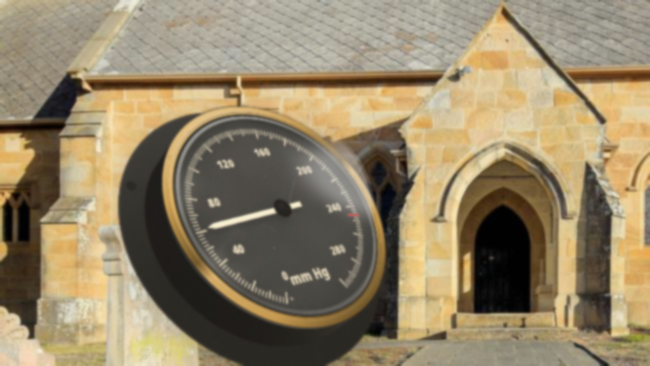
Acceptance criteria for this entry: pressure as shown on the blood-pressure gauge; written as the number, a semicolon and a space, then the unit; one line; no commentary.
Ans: 60; mmHg
